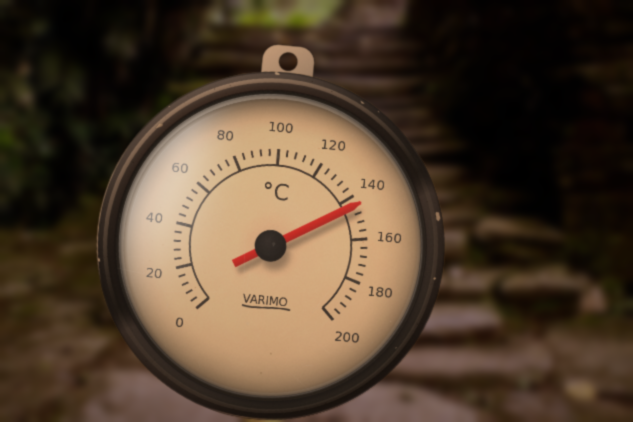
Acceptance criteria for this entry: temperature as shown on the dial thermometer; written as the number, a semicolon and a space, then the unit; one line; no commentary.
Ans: 144; °C
